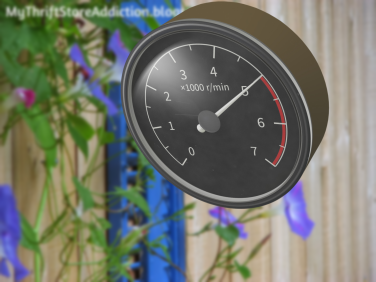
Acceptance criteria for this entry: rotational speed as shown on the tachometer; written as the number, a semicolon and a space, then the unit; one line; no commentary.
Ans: 5000; rpm
